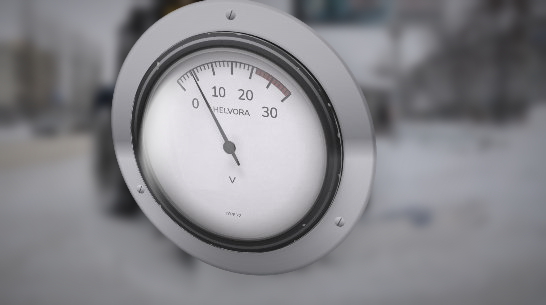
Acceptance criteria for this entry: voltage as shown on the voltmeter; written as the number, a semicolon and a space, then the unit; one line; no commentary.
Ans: 5; V
